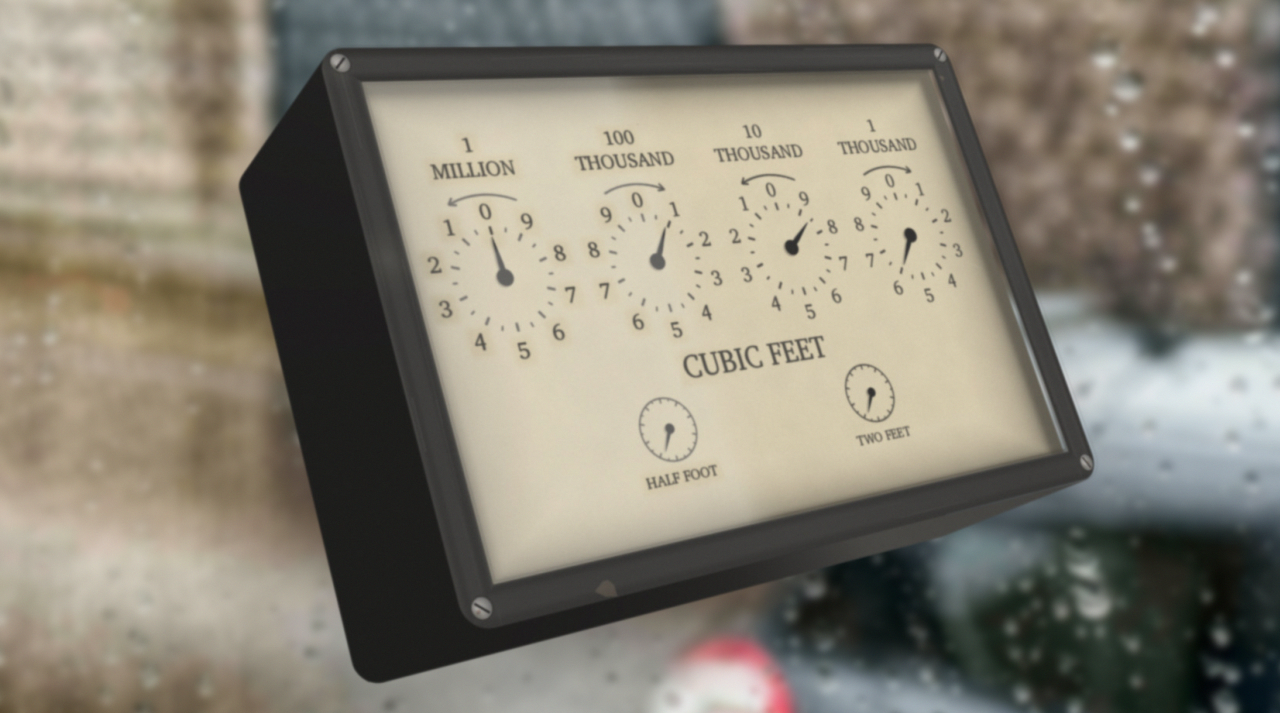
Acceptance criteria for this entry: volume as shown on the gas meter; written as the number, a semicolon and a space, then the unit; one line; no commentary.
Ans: 8600; ft³
